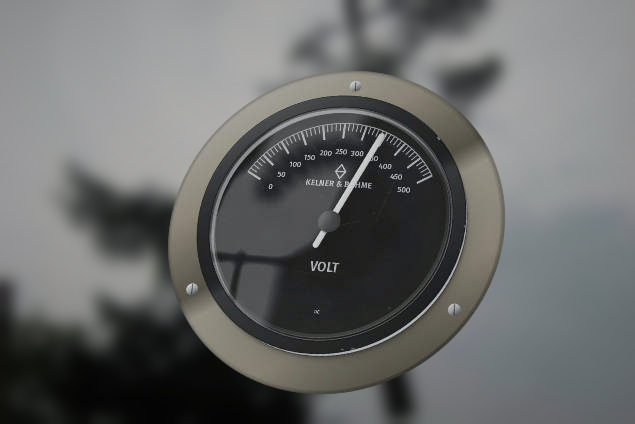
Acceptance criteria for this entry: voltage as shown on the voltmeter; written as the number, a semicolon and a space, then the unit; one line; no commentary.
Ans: 350; V
